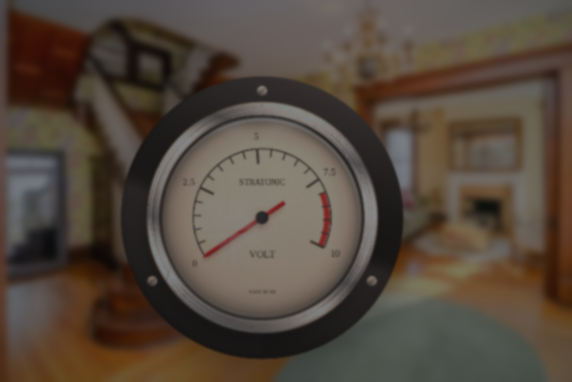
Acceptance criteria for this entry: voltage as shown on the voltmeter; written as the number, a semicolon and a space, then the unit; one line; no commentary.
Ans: 0; V
